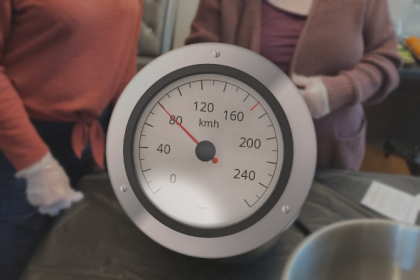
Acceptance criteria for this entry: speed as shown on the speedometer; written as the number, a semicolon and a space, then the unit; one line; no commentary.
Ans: 80; km/h
